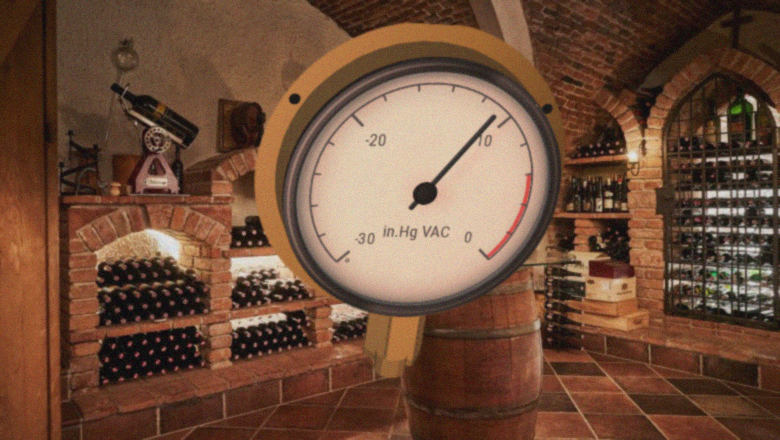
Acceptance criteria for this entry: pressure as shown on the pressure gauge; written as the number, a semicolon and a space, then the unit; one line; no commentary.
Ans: -11; inHg
